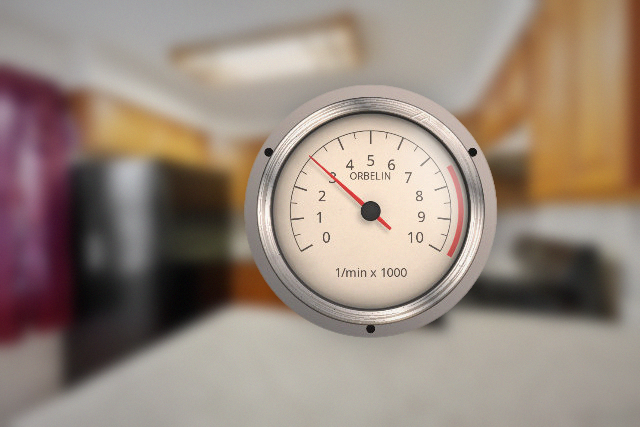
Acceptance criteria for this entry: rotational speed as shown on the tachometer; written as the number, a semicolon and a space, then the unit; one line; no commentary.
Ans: 3000; rpm
